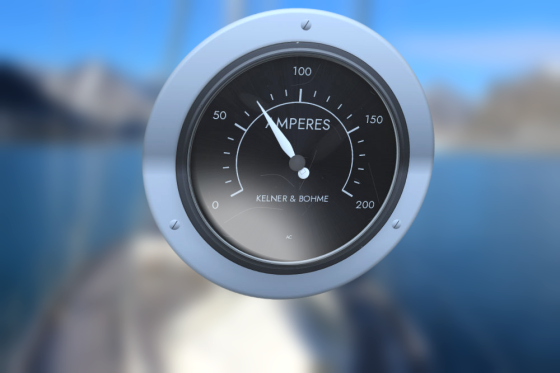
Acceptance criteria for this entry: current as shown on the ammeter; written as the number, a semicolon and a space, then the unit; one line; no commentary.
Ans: 70; A
